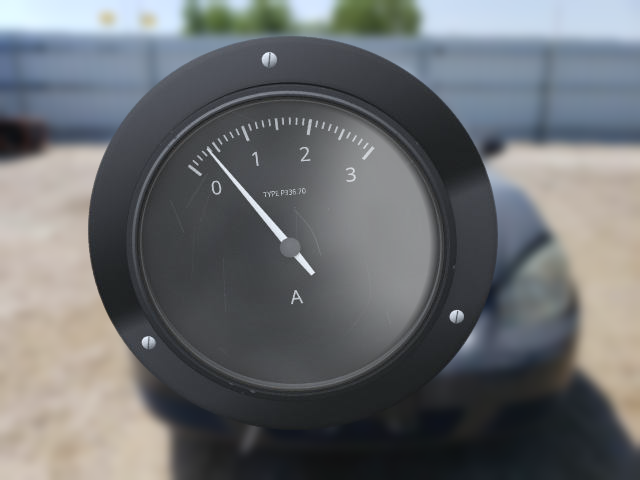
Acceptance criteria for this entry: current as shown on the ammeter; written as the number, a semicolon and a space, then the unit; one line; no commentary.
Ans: 0.4; A
